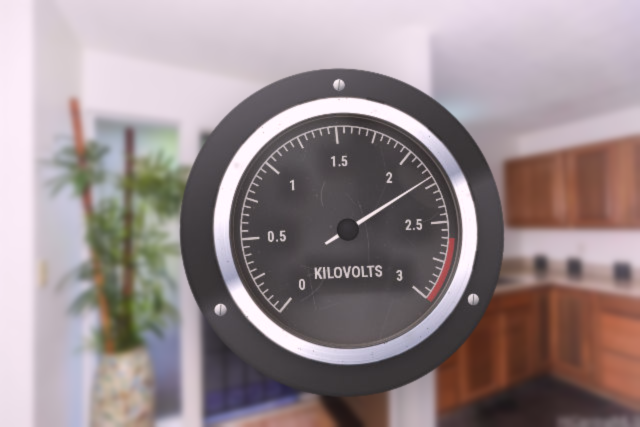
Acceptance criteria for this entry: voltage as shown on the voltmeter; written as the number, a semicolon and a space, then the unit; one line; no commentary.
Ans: 2.2; kV
